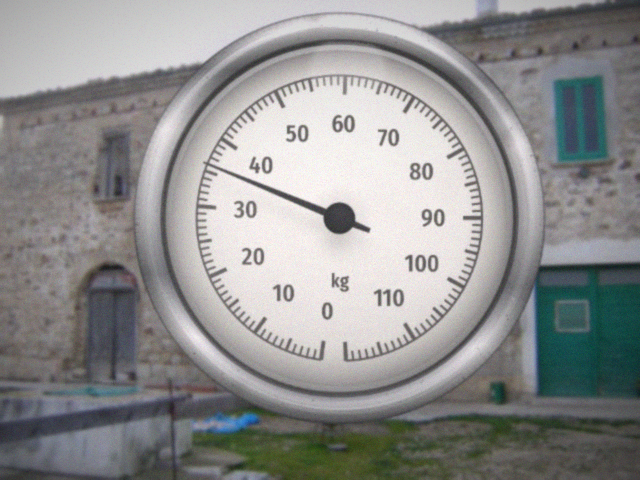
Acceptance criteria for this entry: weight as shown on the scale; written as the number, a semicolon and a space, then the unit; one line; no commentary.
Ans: 36; kg
